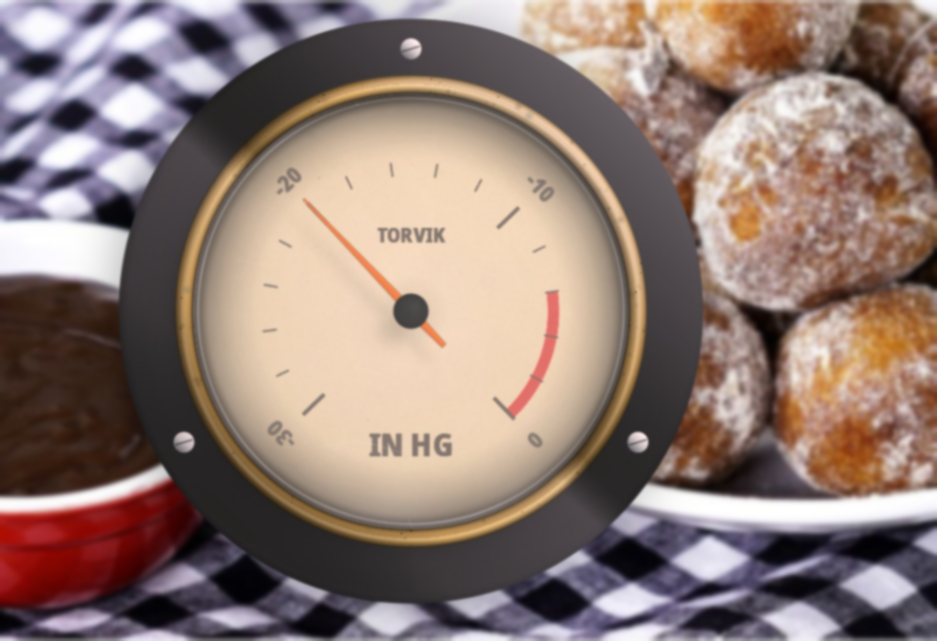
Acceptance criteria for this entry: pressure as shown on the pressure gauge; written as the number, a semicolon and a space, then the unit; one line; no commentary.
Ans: -20; inHg
